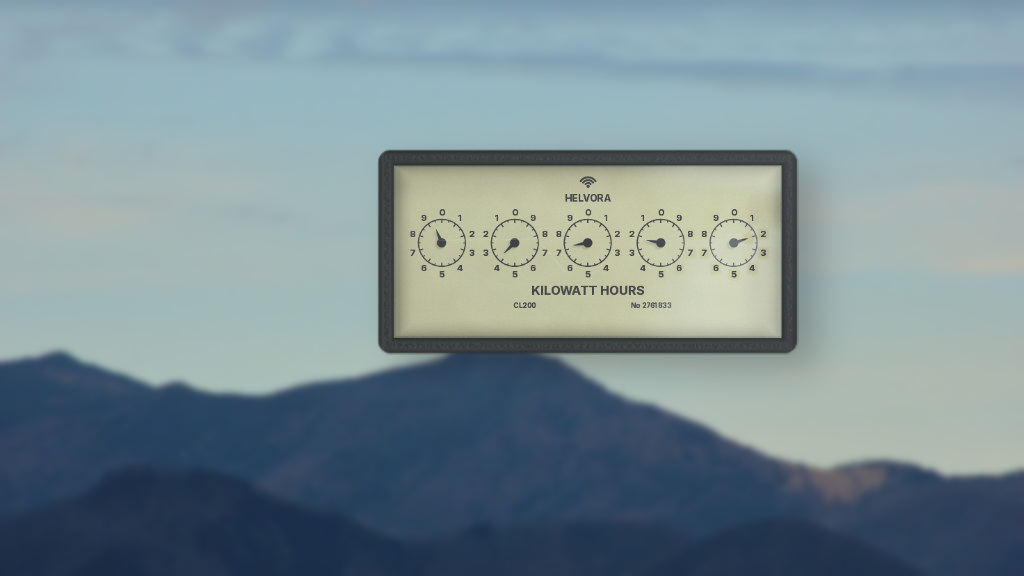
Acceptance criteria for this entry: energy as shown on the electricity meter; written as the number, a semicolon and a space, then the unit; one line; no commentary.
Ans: 93722; kWh
